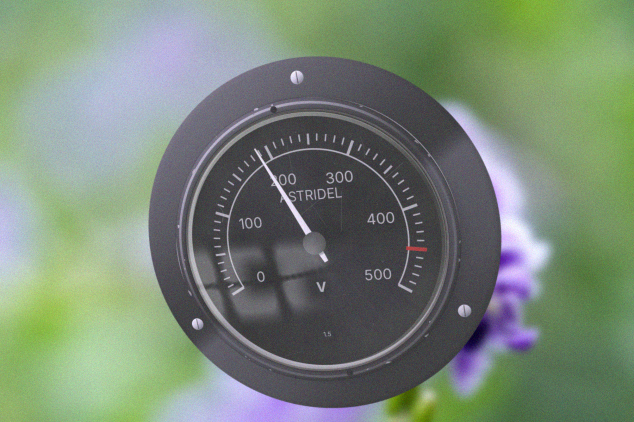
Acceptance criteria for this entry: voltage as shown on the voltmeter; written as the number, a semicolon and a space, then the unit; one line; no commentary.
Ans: 190; V
